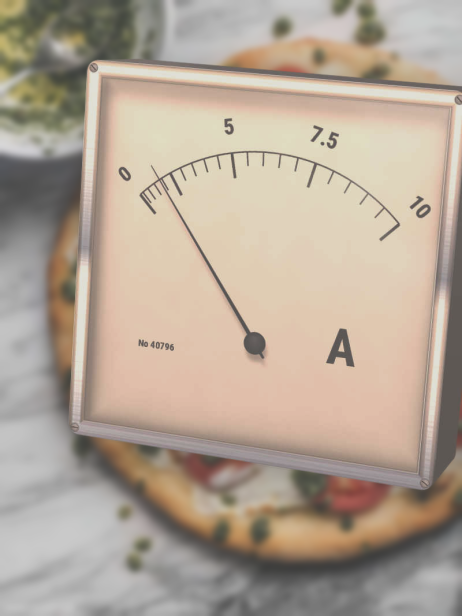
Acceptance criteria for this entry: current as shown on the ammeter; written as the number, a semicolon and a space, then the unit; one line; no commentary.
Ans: 2; A
